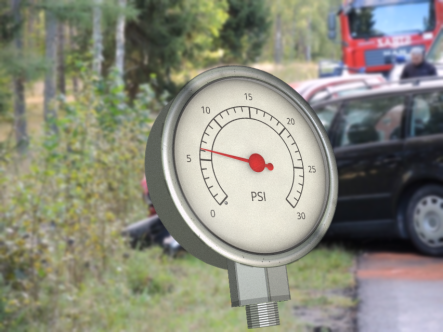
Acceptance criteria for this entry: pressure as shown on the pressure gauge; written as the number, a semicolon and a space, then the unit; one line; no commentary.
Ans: 6; psi
